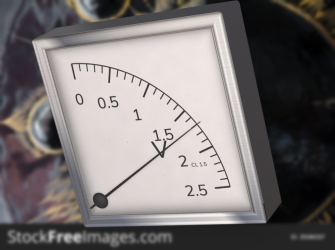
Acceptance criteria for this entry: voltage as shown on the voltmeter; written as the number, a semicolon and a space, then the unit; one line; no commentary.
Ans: 1.7; V
